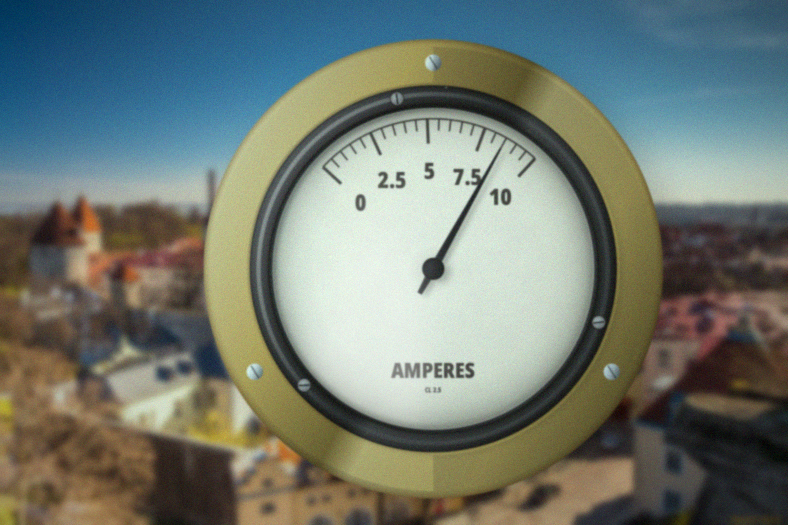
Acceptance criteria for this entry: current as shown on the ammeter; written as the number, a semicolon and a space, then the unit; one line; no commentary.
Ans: 8.5; A
